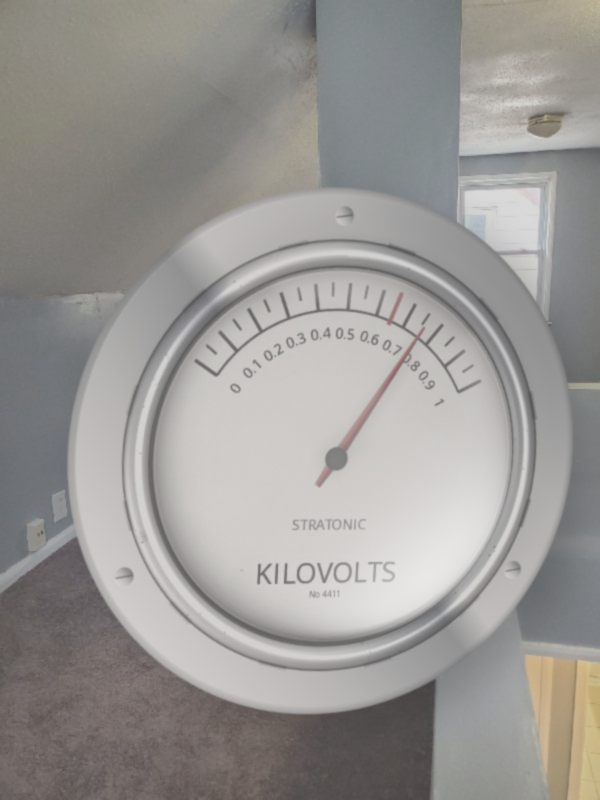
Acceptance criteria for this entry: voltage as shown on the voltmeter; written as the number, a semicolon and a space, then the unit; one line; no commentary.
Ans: 0.75; kV
